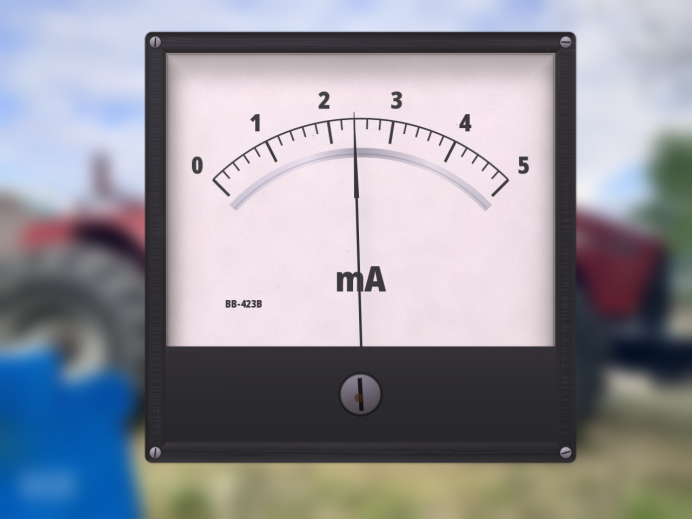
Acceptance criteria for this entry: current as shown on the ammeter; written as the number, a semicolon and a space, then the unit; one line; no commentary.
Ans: 2.4; mA
